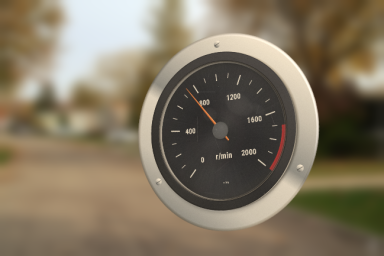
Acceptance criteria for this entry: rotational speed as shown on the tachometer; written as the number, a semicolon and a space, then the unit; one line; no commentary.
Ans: 750; rpm
